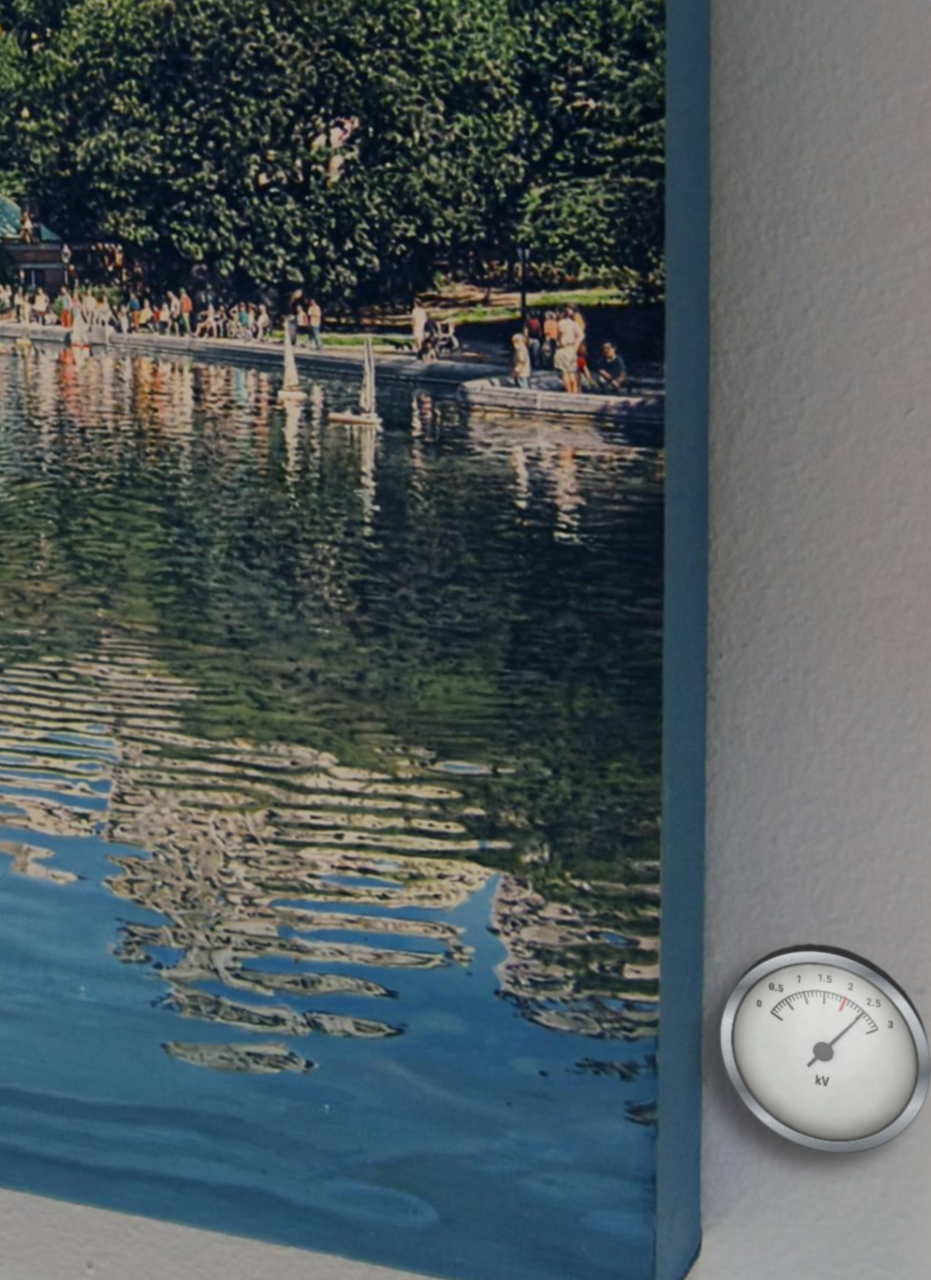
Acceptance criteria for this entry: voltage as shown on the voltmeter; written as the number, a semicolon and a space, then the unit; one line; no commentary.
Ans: 2.5; kV
